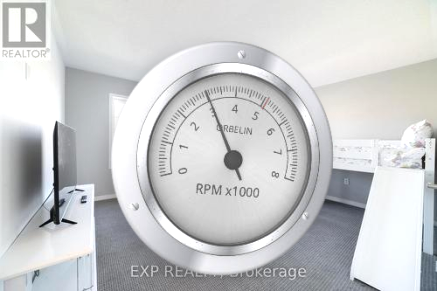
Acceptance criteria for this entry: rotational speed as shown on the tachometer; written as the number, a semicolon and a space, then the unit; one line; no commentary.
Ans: 3000; rpm
